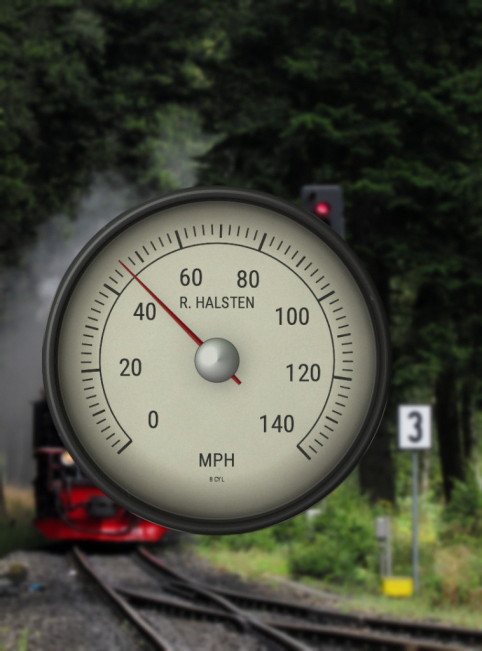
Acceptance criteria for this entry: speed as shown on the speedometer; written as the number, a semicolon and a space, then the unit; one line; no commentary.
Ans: 46; mph
